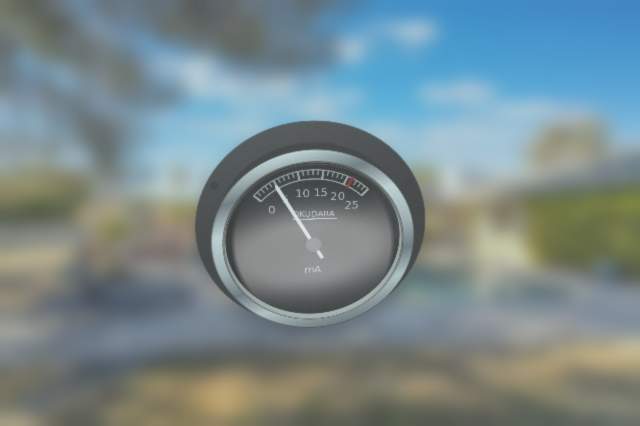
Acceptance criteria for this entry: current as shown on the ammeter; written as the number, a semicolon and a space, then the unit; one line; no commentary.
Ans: 5; mA
